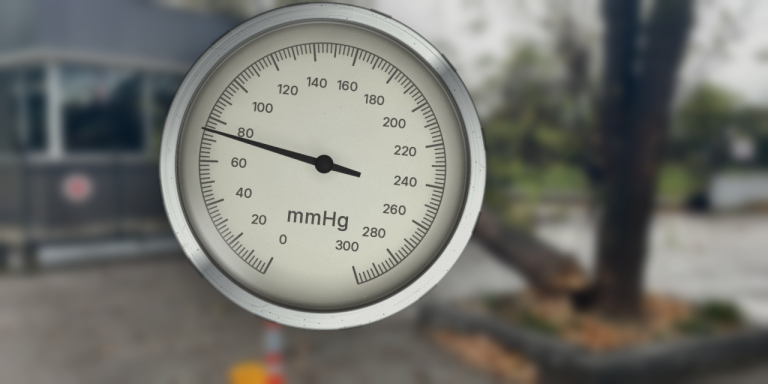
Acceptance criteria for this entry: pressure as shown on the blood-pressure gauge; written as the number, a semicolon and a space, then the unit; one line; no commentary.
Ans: 74; mmHg
